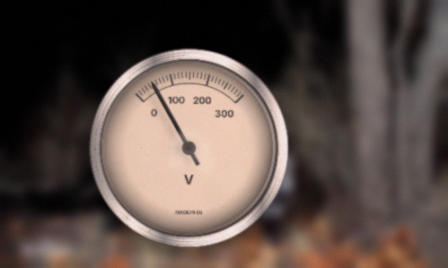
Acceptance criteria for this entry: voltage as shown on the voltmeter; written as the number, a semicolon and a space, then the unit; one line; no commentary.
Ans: 50; V
